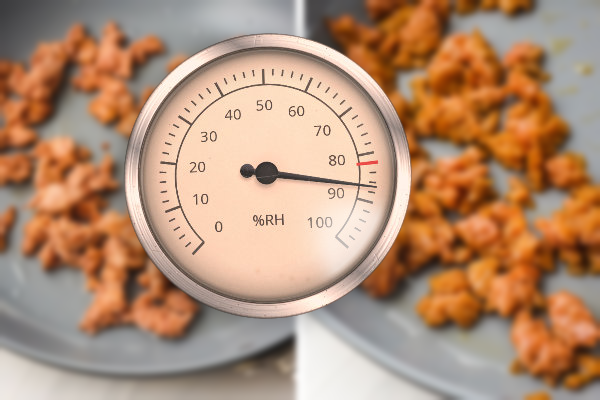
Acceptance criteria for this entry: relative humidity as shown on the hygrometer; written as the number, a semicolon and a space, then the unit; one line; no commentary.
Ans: 87; %
